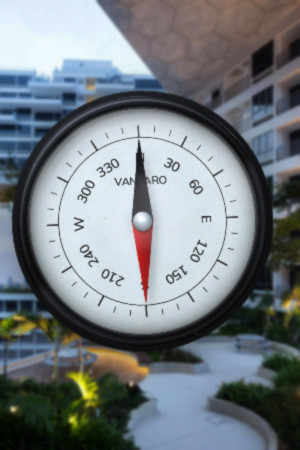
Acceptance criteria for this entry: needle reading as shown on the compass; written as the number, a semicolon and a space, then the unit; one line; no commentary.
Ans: 180; °
